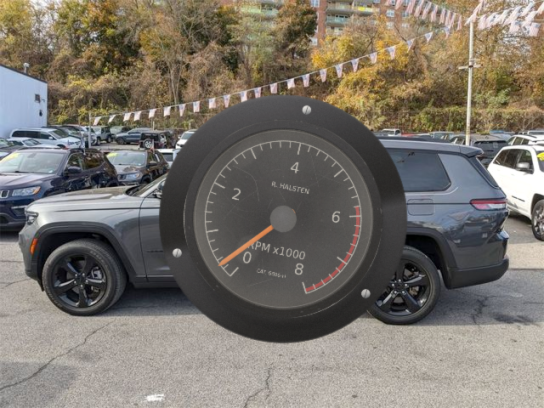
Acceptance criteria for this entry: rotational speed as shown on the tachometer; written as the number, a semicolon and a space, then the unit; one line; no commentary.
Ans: 300; rpm
